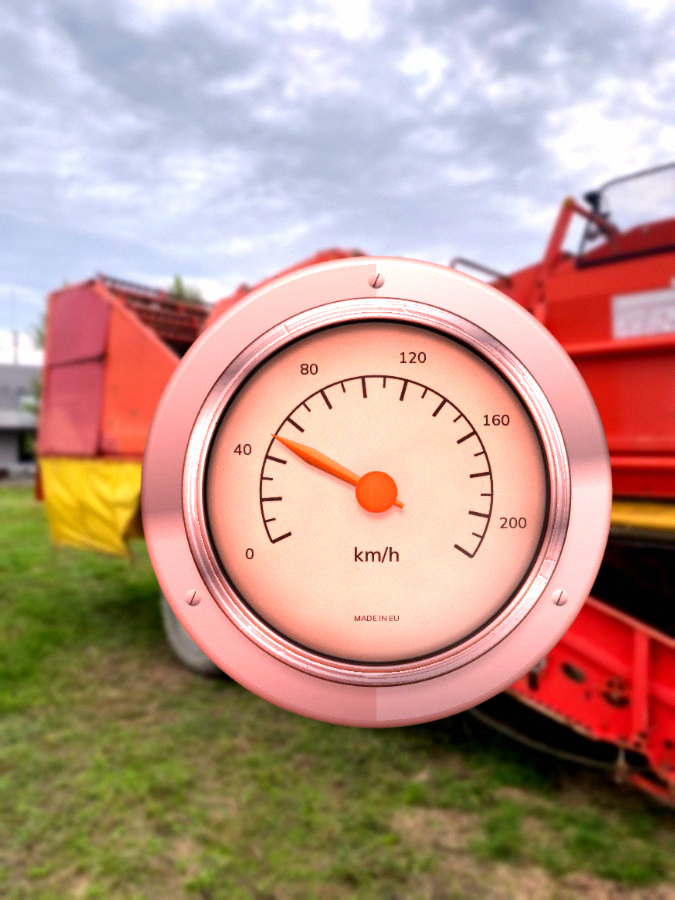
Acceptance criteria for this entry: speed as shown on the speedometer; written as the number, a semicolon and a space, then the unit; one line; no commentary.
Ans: 50; km/h
